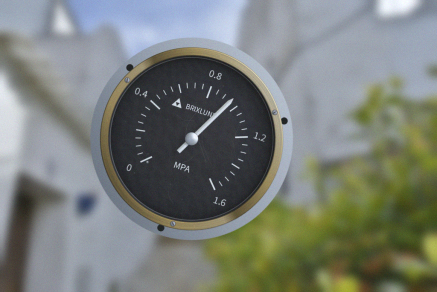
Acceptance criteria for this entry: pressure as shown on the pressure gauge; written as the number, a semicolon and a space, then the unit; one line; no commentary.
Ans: 0.95; MPa
